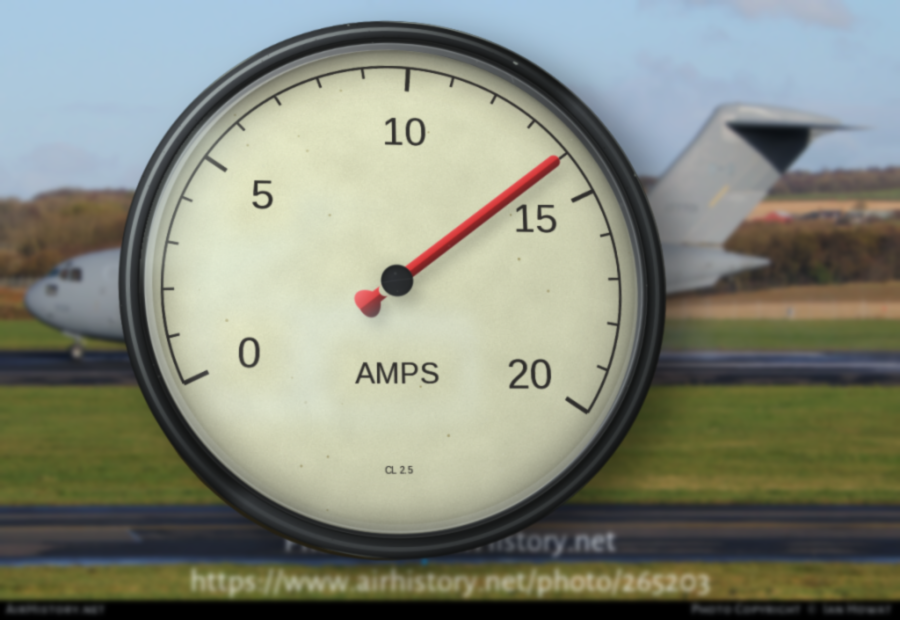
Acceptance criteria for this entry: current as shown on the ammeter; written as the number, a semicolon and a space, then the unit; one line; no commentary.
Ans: 14; A
